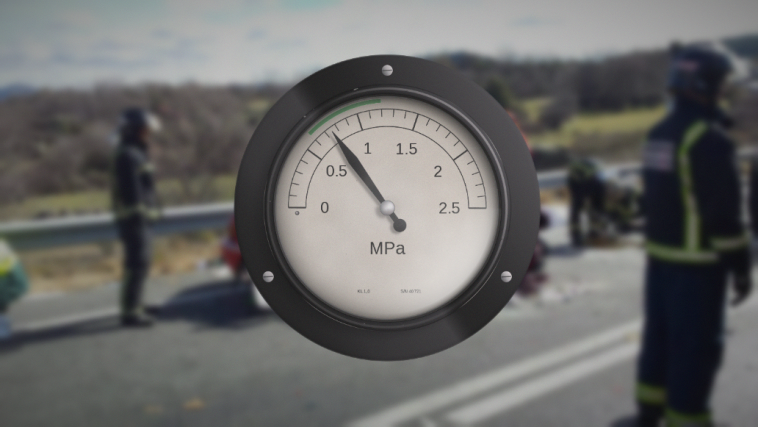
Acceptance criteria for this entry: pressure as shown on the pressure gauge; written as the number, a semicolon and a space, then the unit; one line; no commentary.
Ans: 0.75; MPa
